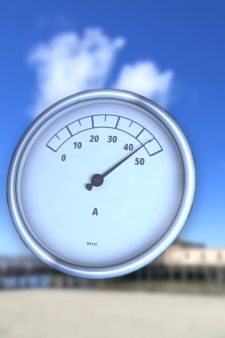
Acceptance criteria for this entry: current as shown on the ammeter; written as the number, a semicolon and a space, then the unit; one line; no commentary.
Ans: 45; A
